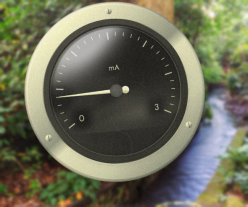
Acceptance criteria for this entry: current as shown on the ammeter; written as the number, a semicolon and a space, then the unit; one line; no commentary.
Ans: 0.4; mA
